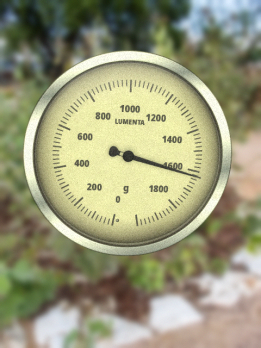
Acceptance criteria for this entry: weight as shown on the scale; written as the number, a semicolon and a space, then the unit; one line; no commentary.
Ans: 1620; g
